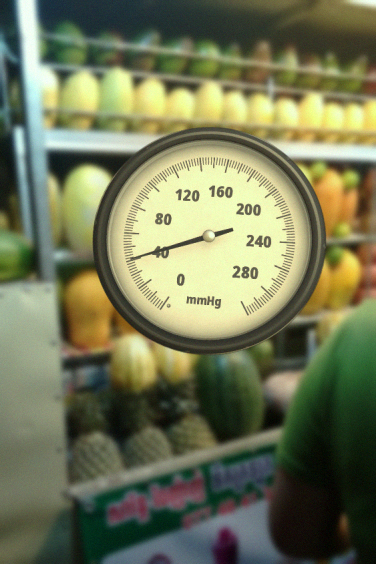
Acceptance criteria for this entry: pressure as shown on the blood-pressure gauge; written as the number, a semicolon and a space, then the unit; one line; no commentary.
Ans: 40; mmHg
